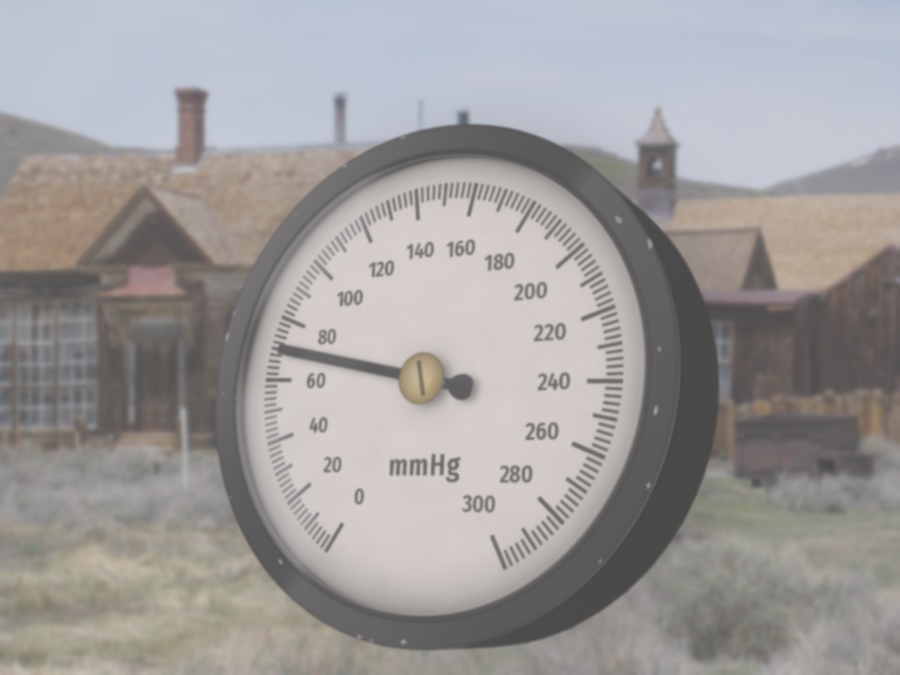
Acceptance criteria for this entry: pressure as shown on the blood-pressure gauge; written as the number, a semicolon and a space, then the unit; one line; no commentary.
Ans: 70; mmHg
